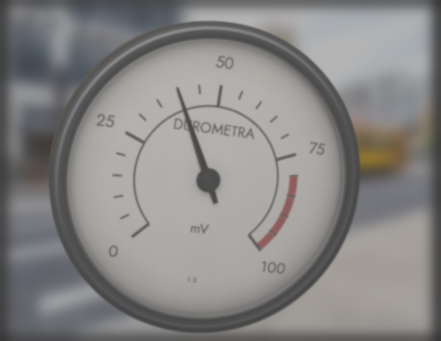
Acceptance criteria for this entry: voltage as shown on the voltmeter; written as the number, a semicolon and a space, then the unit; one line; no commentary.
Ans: 40; mV
